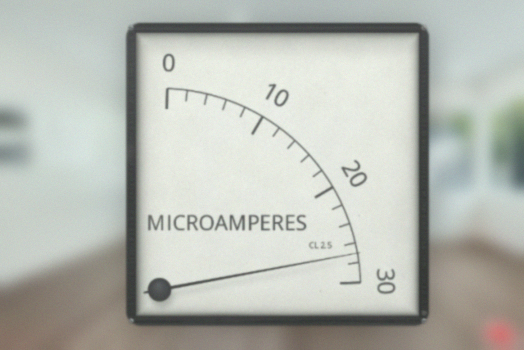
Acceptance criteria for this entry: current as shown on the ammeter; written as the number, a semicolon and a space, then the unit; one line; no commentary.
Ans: 27; µA
